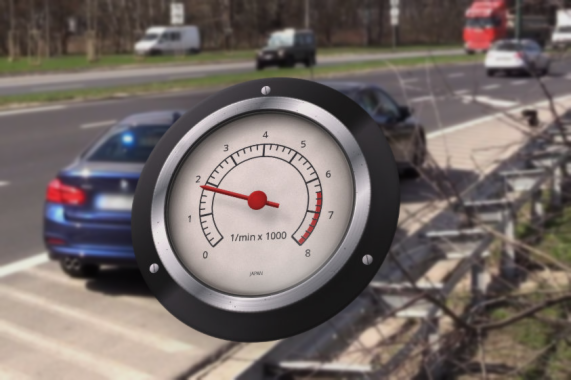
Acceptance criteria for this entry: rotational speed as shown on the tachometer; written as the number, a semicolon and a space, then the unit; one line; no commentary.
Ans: 1800; rpm
